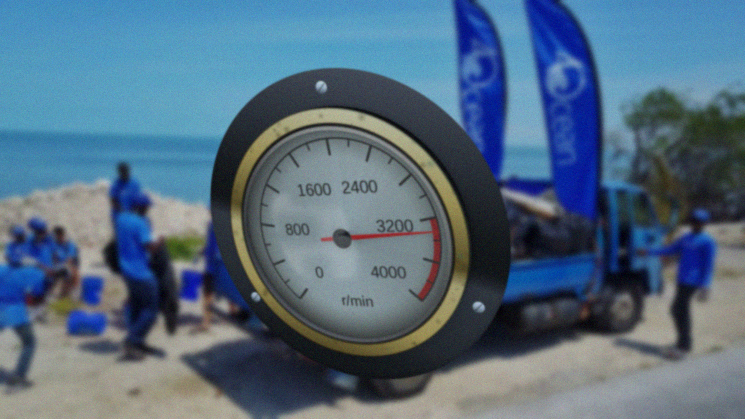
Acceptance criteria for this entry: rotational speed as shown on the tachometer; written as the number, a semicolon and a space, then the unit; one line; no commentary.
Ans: 3300; rpm
